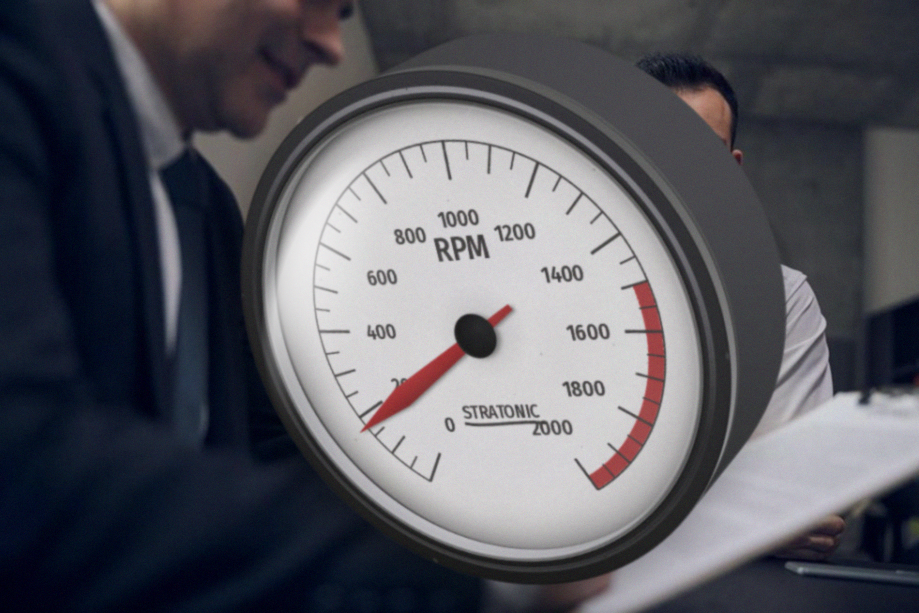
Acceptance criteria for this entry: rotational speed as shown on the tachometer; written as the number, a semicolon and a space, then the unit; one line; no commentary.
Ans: 175; rpm
